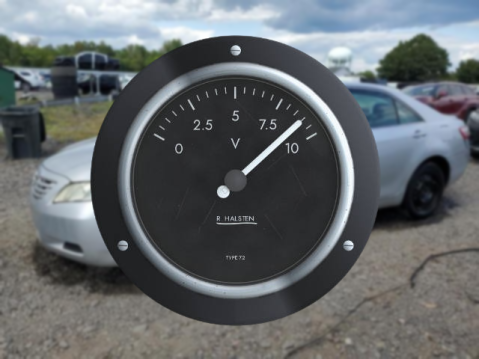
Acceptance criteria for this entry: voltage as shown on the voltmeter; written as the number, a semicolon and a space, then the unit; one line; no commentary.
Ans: 9; V
